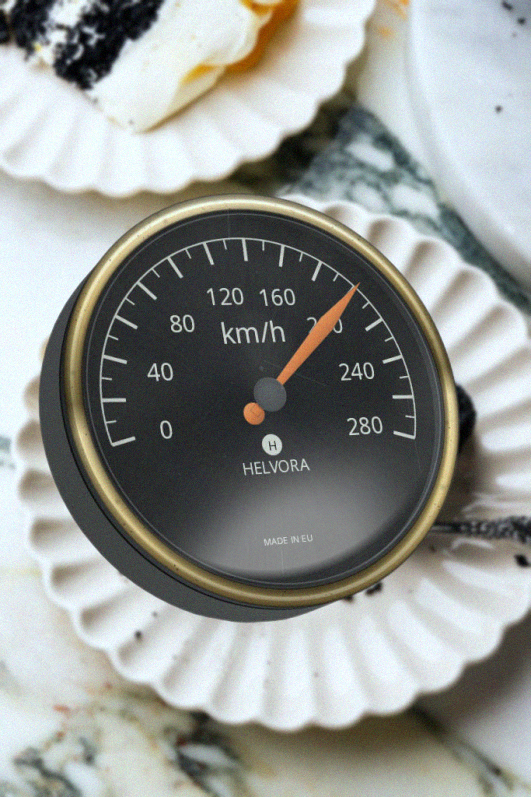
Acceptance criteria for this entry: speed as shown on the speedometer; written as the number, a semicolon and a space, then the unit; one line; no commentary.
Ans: 200; km/h
